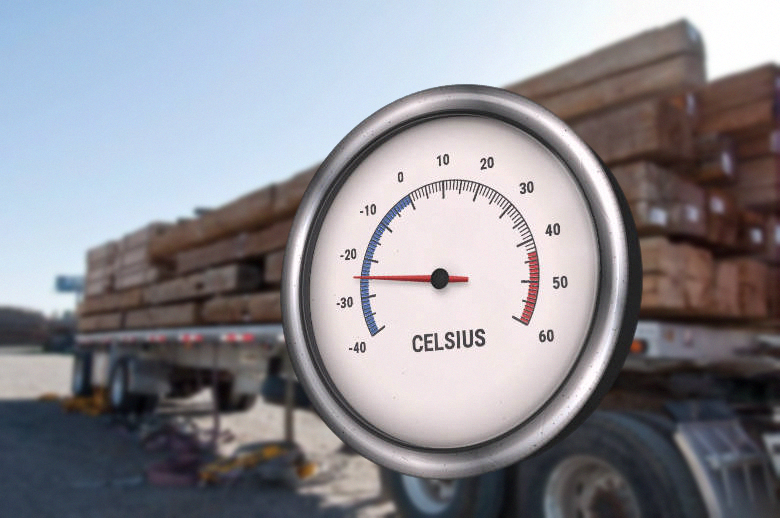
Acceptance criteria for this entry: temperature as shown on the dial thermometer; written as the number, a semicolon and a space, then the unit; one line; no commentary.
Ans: -25; °C
